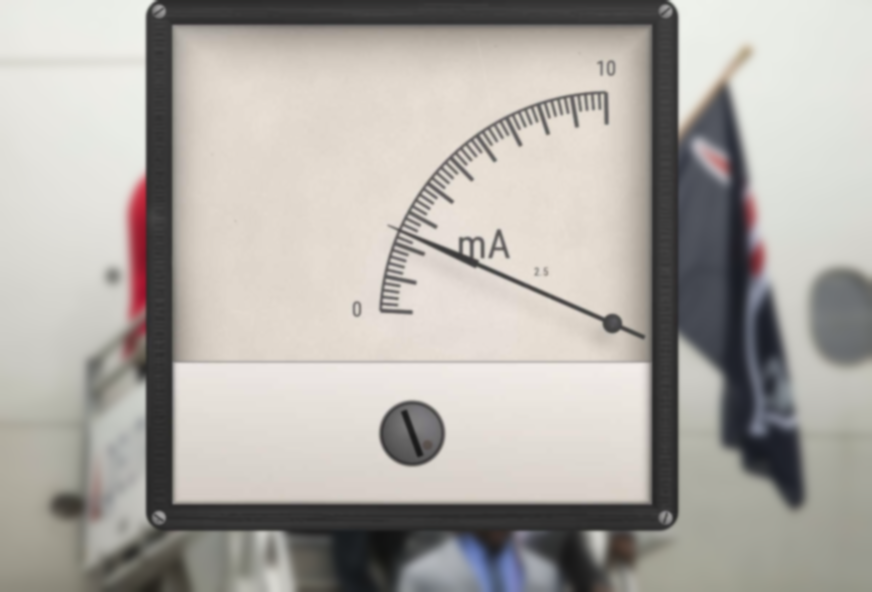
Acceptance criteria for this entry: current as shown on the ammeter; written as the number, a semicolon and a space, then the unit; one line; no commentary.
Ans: 2.4; mA
